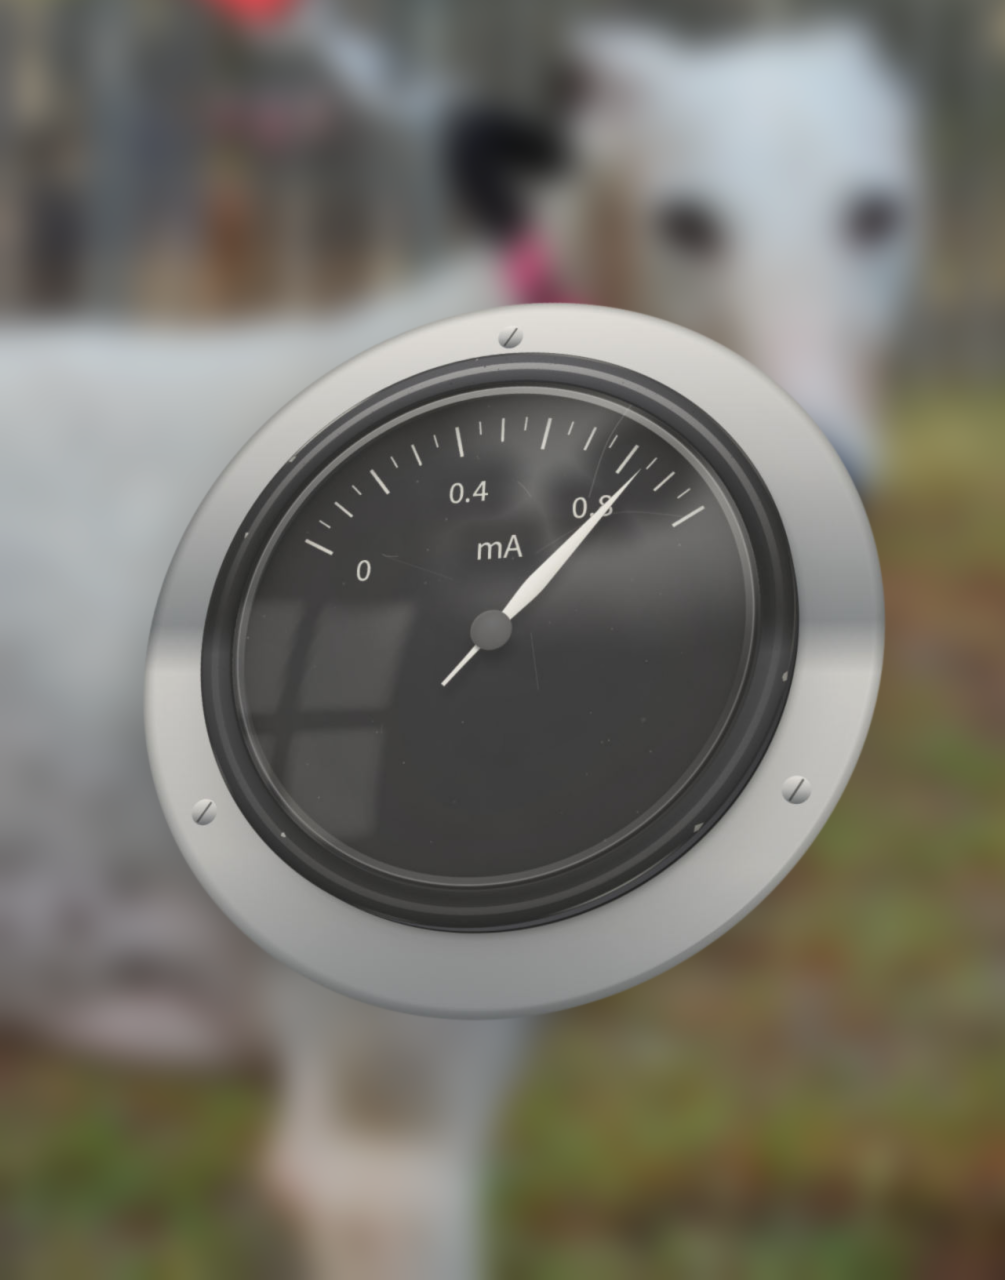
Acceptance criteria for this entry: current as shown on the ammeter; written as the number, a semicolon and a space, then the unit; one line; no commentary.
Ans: 0.85; mA
